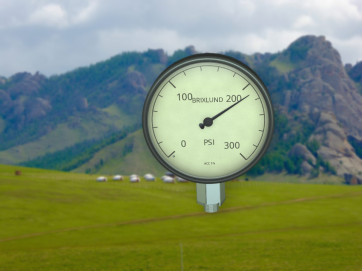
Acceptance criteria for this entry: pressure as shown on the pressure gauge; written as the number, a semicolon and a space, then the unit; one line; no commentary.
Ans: 210; psi
